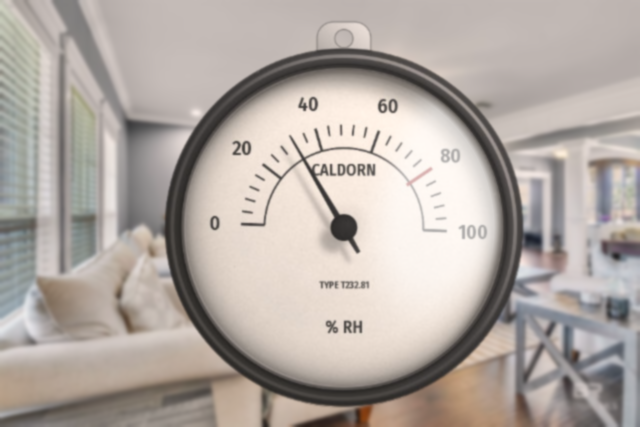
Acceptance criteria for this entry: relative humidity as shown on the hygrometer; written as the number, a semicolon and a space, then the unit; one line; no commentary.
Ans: 32; %
